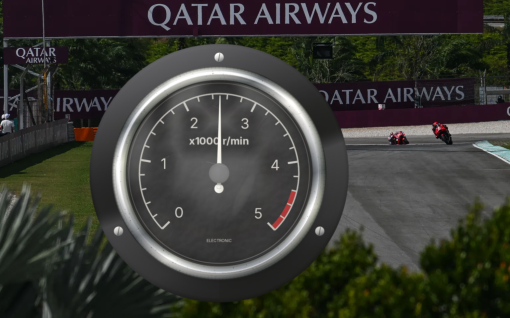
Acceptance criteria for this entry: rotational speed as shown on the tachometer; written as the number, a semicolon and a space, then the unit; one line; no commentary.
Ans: 2500; rpm
